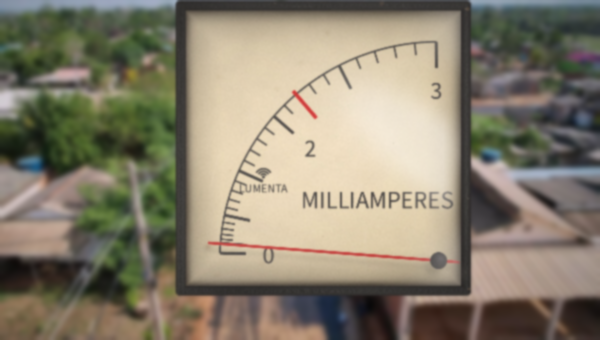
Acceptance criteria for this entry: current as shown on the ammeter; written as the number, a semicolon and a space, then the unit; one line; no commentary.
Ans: 0.5; mA
